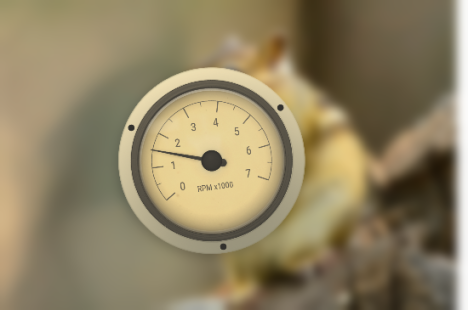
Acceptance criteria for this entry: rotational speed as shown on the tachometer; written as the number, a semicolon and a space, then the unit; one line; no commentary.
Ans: 1500; rpm
